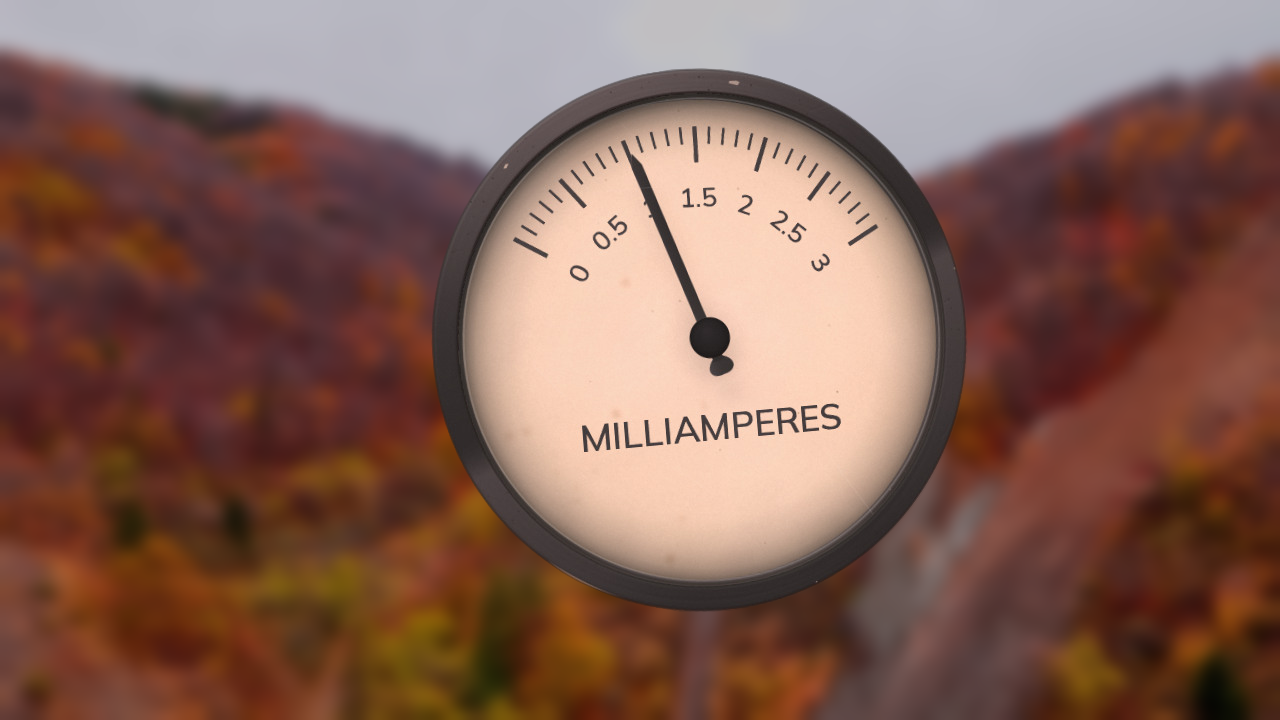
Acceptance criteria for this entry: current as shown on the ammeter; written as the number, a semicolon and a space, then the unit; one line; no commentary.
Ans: 1; mA
